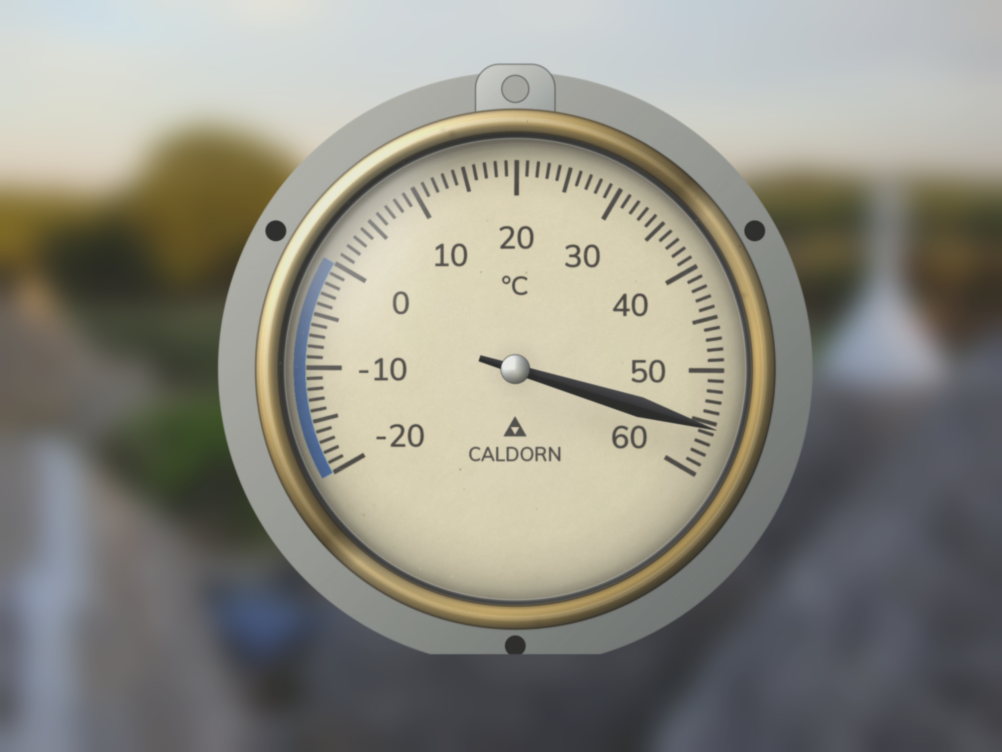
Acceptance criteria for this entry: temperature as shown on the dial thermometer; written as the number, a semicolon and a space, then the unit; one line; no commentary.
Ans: 55.5; °C
